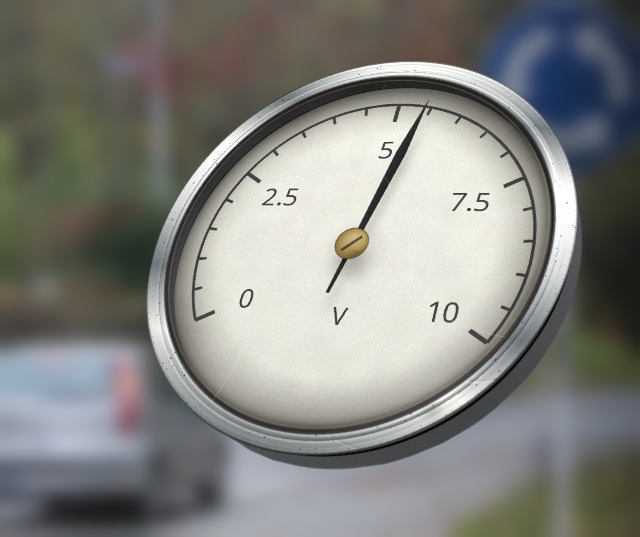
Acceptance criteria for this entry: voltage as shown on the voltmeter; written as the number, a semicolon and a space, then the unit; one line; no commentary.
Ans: 5.5; V
